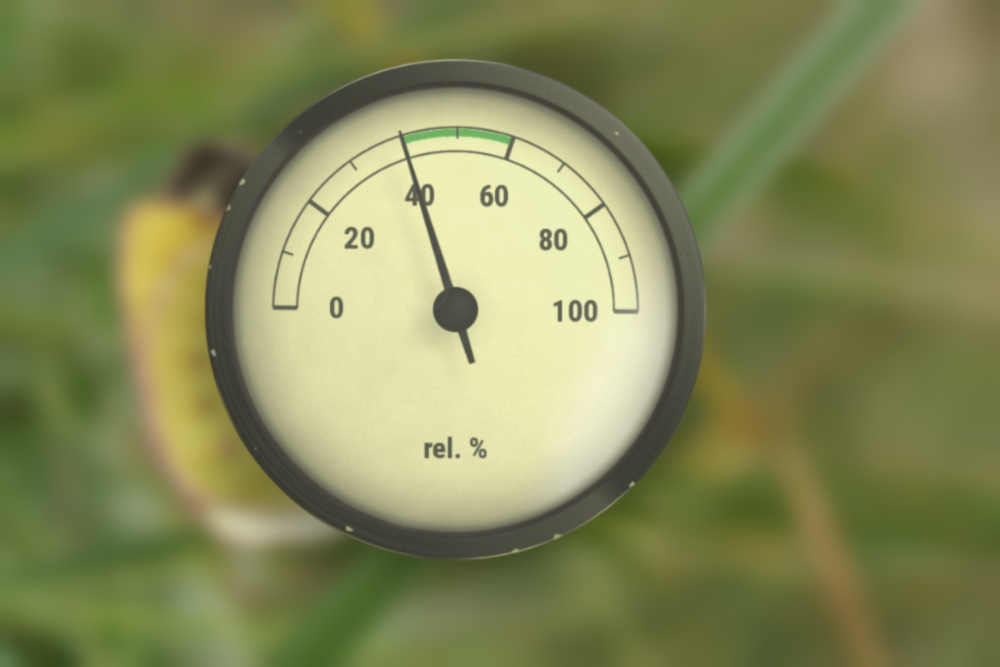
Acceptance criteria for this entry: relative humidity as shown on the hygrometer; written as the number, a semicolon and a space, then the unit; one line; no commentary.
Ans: 40; %
